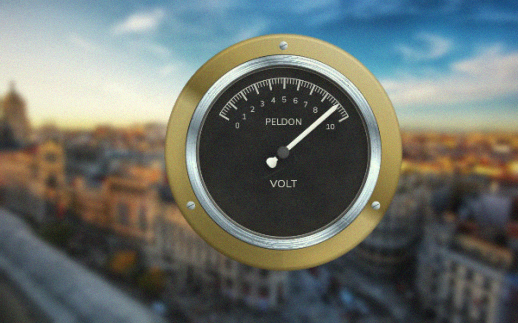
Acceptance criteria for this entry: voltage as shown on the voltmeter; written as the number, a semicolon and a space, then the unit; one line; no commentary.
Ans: 9; V
